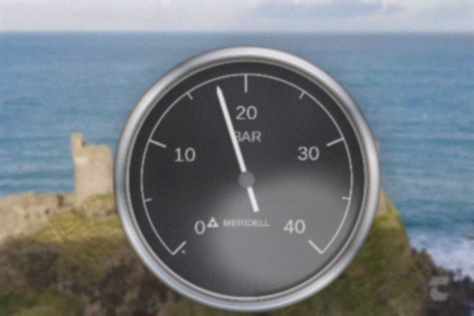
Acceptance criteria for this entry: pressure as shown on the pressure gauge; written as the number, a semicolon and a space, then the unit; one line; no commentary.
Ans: 17.5; bar
